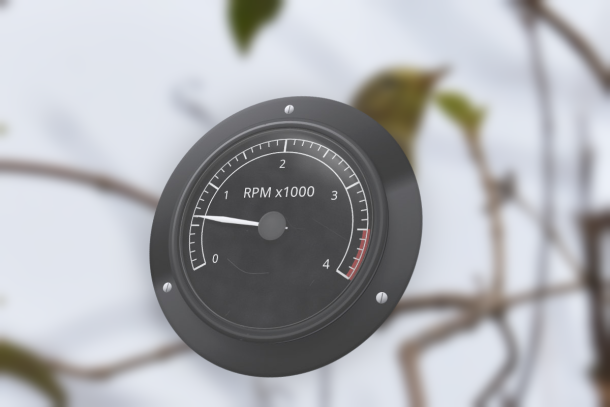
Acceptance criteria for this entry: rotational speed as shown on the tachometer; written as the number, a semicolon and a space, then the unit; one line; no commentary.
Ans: 600; rpm
